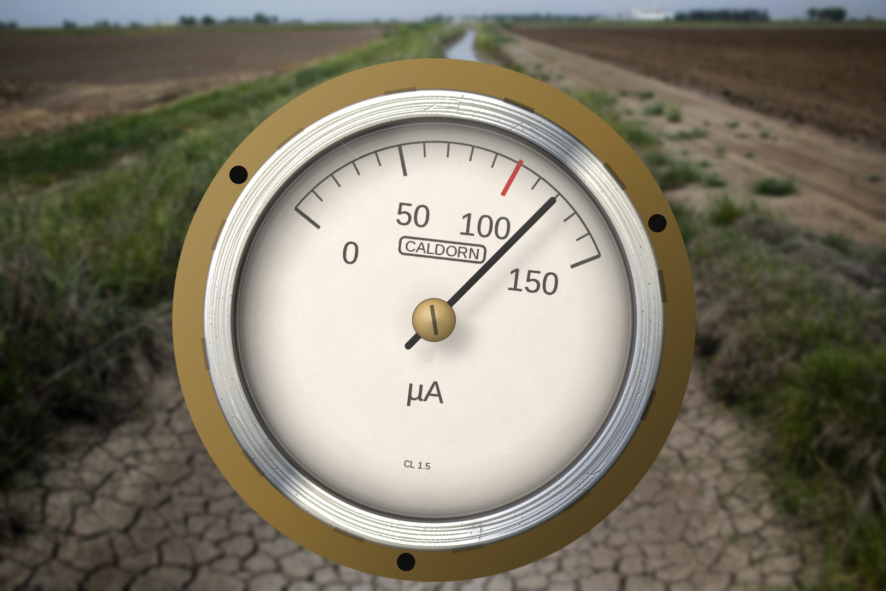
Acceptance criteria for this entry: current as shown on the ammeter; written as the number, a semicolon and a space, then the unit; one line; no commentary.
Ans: 120; µA
